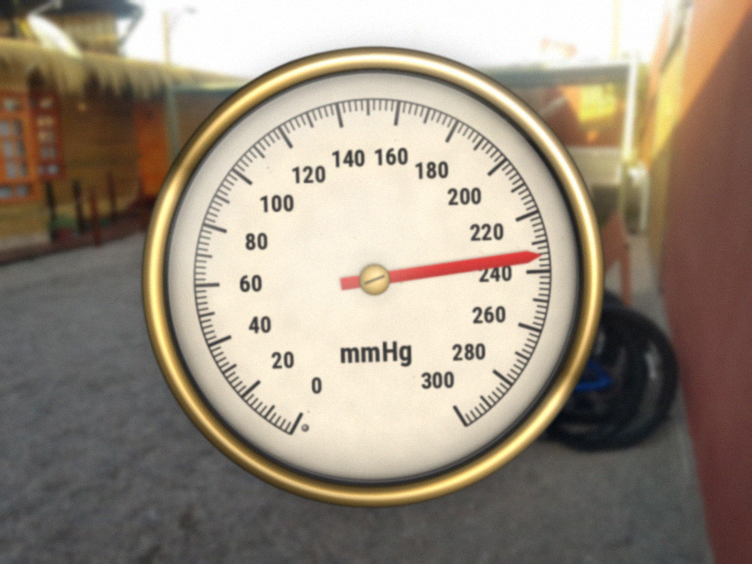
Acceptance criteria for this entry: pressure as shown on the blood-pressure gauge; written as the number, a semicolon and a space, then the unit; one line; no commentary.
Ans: 234; mmHg
